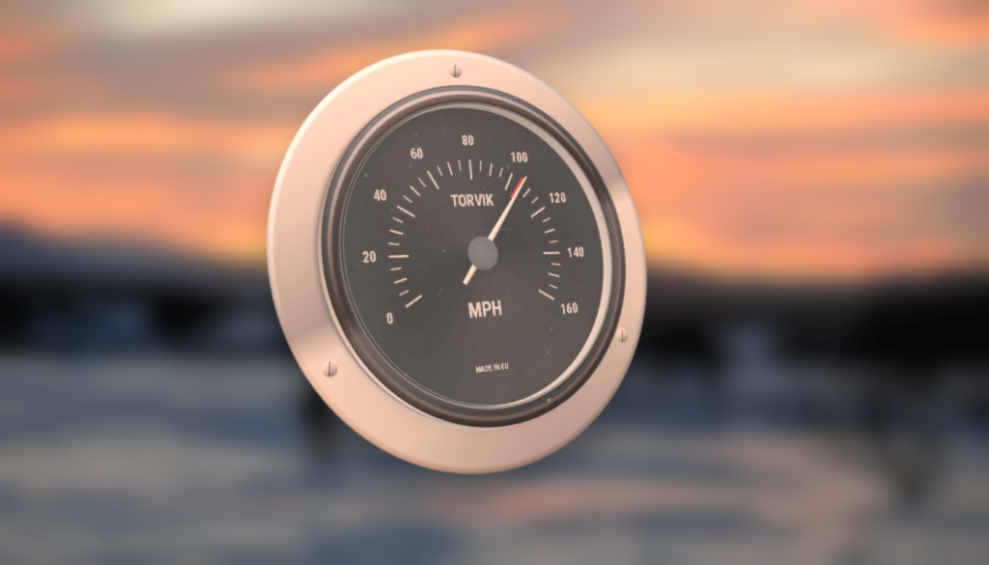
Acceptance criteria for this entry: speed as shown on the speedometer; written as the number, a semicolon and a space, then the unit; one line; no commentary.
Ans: 105; mph
